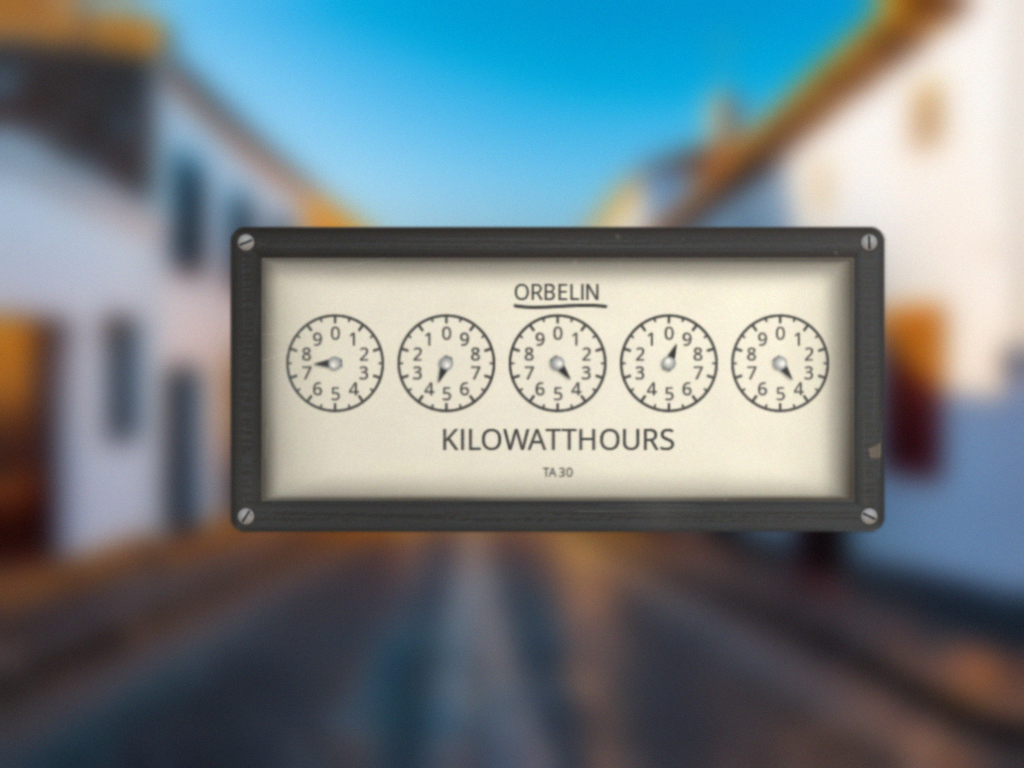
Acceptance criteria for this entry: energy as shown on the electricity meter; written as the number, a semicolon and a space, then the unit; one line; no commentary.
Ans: 74394; kWh
